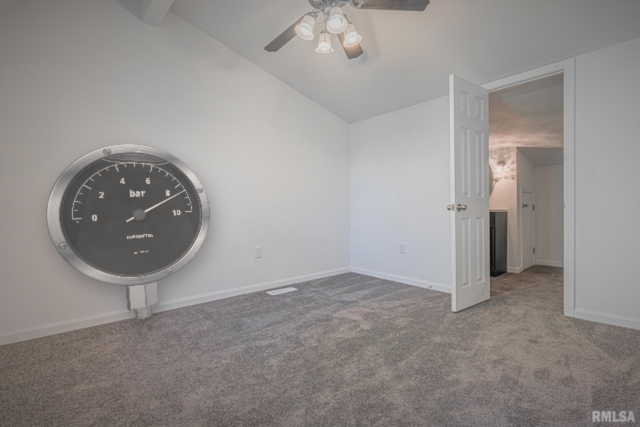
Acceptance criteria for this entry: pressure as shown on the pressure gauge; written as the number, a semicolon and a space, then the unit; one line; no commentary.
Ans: 8.5; bar
